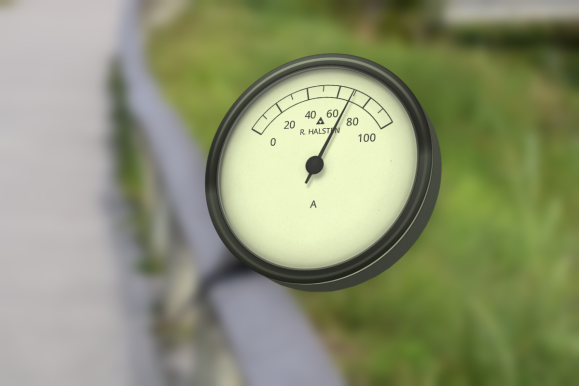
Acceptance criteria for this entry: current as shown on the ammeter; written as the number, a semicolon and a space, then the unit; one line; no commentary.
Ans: 70; A
